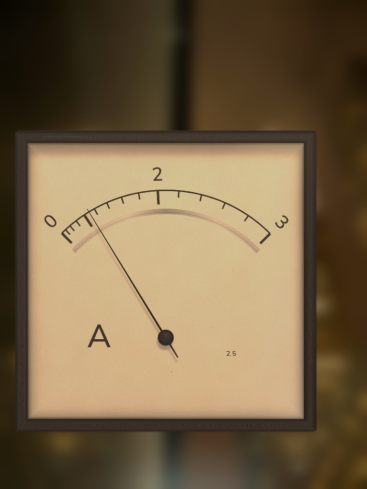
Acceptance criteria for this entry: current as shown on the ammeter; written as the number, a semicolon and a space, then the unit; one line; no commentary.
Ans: 1.1; A
